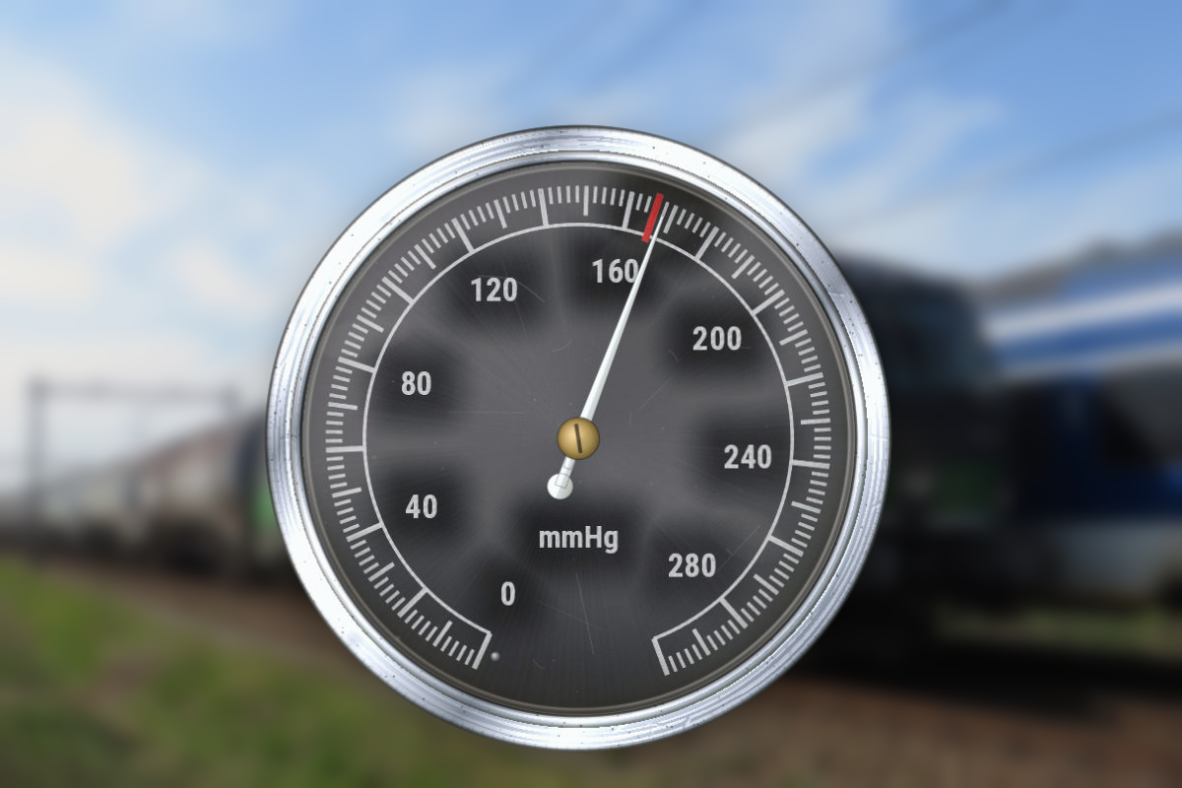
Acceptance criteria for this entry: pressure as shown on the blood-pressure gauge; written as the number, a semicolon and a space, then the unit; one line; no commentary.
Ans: 168; mmHg
